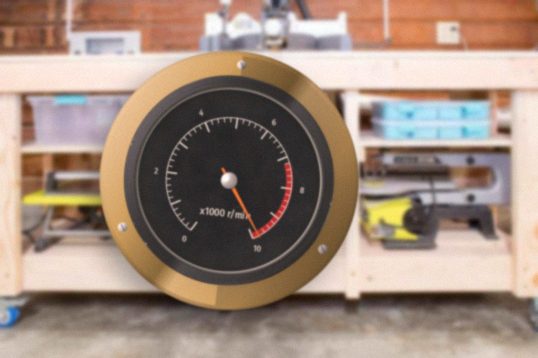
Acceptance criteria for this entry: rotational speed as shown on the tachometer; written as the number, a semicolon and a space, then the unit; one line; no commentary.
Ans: 9800; rpm
